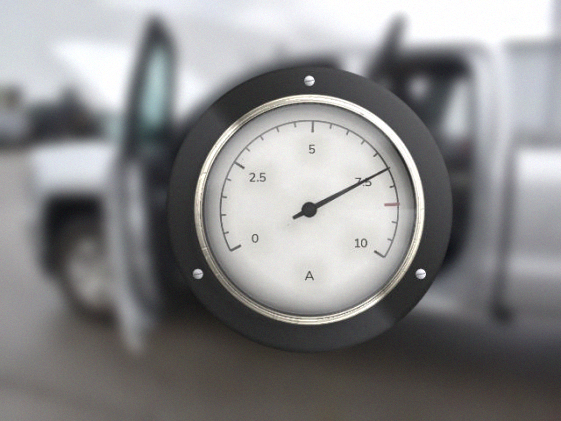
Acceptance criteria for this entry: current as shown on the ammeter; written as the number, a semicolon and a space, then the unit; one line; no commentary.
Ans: 7.5; A
